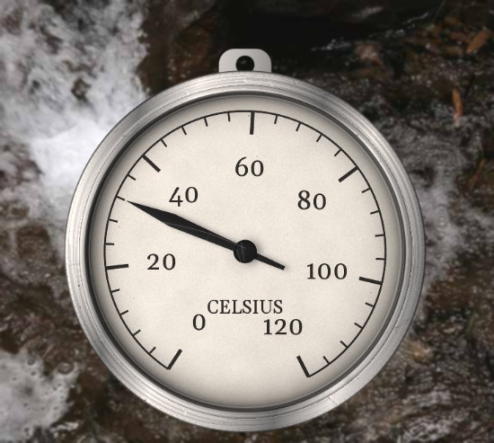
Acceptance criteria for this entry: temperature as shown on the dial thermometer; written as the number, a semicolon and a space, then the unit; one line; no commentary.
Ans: 32; °C
